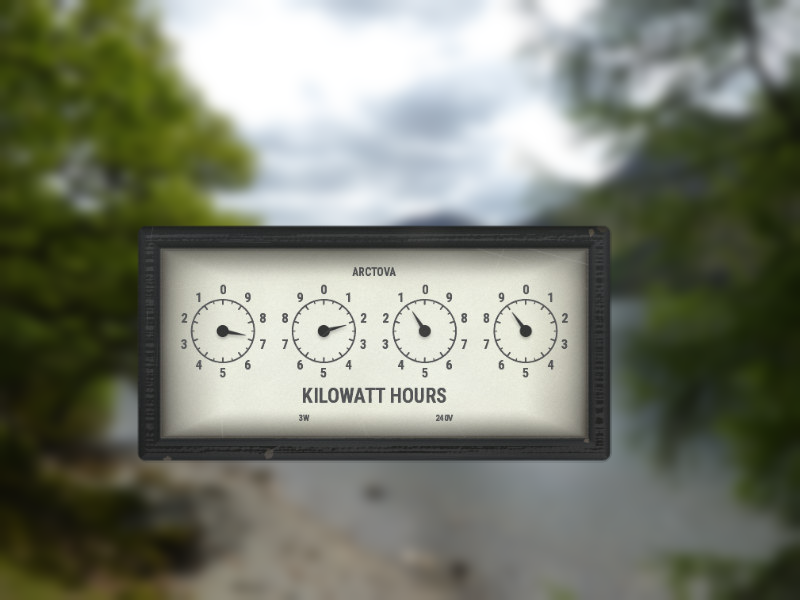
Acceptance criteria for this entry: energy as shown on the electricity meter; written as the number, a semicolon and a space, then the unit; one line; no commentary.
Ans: 7209; kWh
